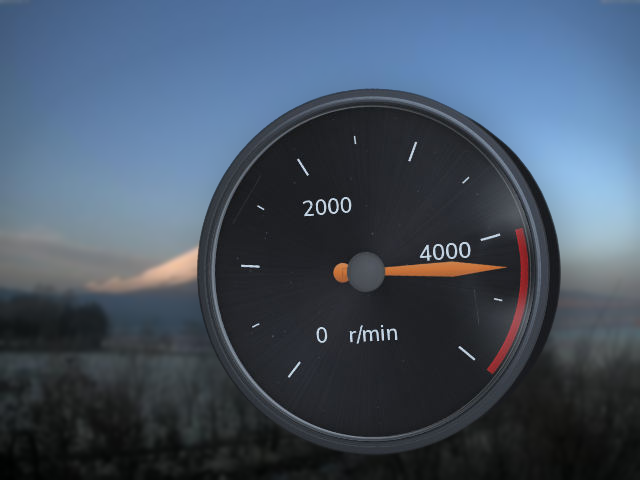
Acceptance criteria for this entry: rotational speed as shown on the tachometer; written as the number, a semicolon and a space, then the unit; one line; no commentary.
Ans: 4250; rpm
